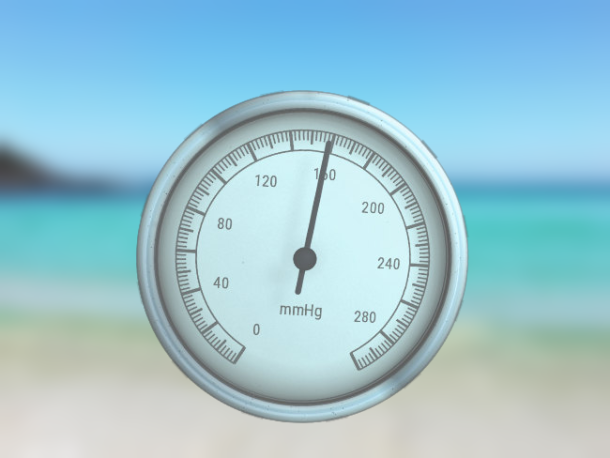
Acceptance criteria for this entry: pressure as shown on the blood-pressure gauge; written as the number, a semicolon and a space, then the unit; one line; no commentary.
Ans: 158; mmHg
